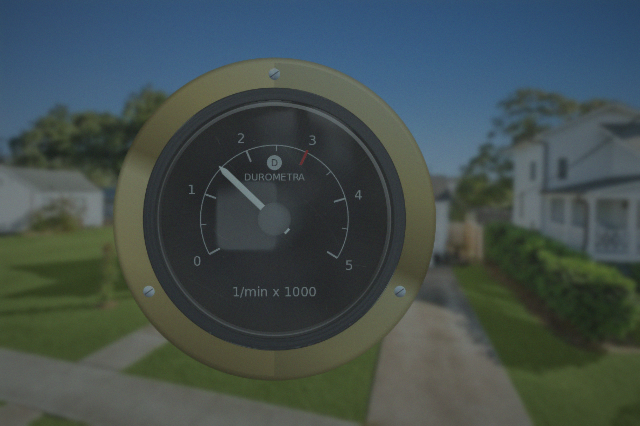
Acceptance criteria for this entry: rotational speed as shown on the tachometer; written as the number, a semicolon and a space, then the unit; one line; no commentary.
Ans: 1500; rpm
